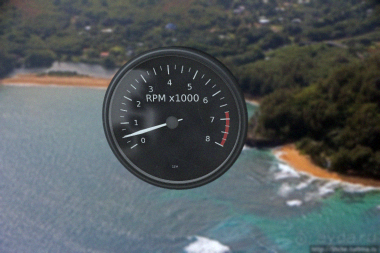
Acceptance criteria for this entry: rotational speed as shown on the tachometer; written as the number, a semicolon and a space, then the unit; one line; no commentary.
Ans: 500; rpm
